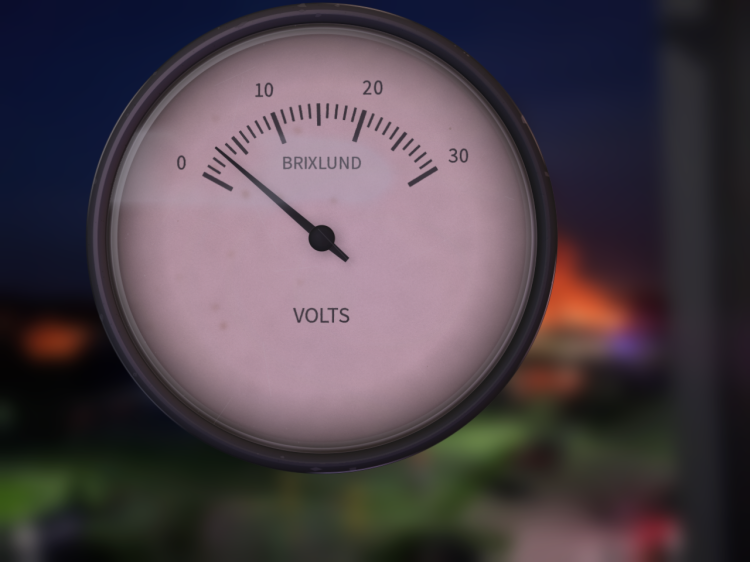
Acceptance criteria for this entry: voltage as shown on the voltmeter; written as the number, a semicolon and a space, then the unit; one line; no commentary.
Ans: 3; V
